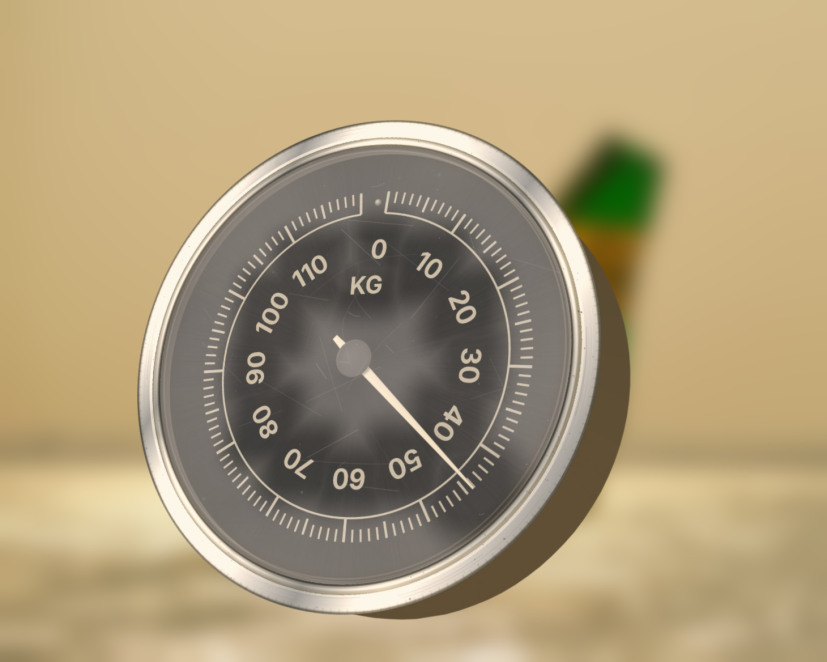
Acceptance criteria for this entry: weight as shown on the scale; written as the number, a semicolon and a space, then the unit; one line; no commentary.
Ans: 44; kg
